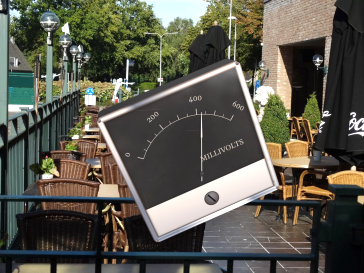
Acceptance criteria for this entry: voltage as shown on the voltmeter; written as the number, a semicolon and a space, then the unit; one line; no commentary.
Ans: 425; mV
